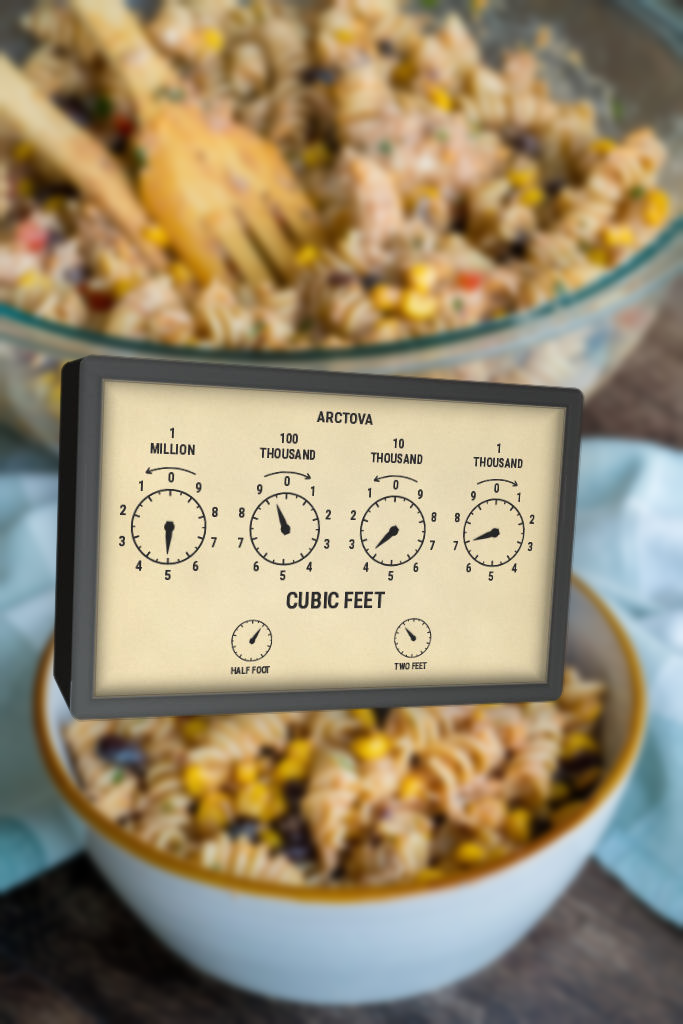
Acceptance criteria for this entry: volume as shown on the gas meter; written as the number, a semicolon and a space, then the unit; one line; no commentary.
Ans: 493700; ft³
